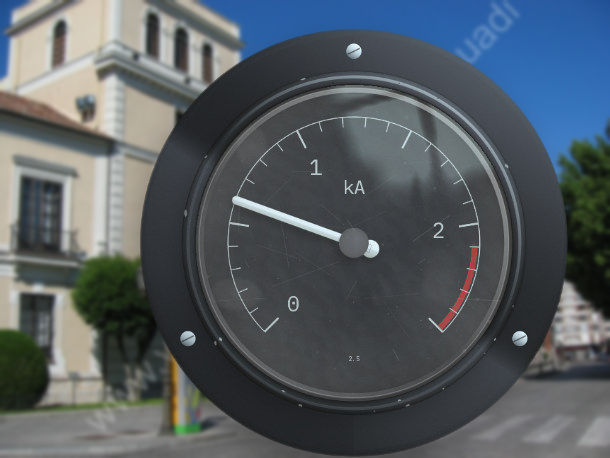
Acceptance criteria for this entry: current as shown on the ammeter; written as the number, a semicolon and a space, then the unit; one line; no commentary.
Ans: 0.6; kA
